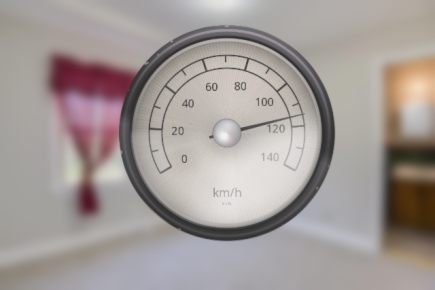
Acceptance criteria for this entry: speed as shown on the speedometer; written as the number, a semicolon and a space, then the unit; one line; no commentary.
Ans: 115; km/h
